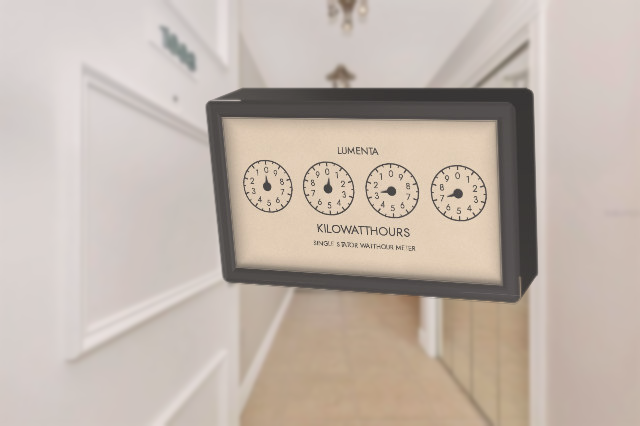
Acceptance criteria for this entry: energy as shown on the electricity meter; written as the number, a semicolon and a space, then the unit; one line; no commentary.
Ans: 27; kWh
